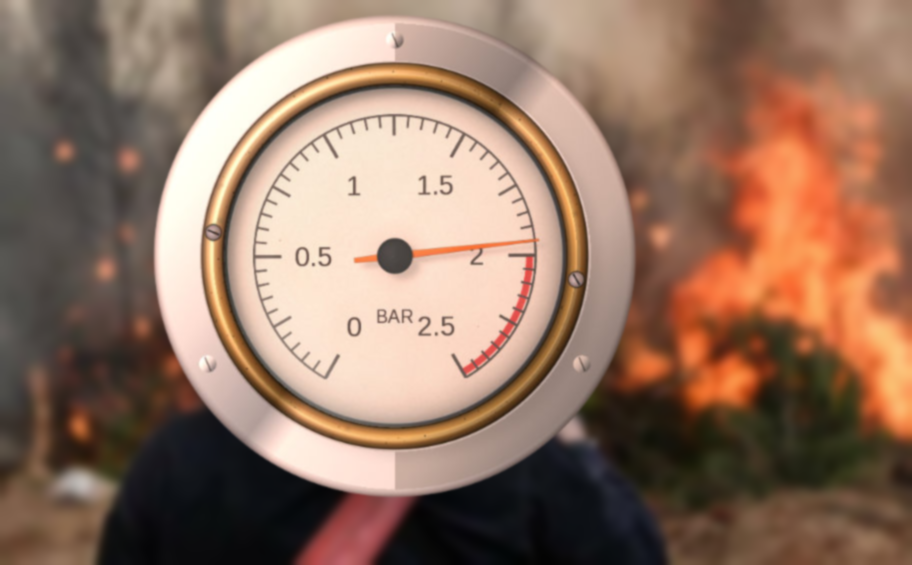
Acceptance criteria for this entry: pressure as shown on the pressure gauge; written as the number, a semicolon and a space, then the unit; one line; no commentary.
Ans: 1.95; bar
